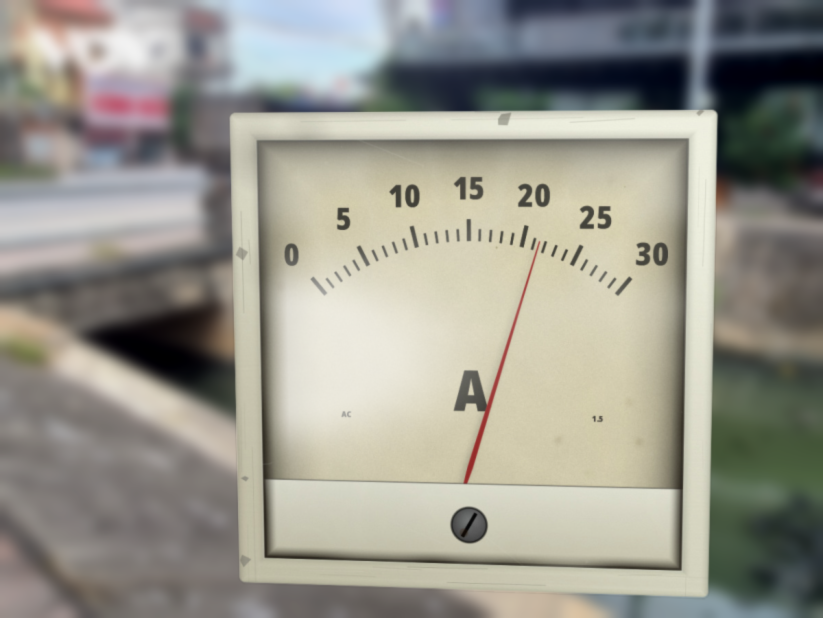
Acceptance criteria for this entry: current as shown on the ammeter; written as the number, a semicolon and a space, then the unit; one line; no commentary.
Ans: 21.5; A
